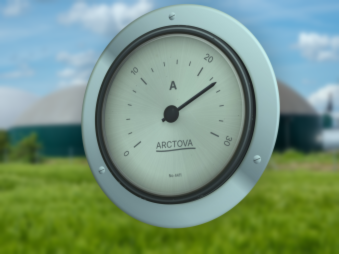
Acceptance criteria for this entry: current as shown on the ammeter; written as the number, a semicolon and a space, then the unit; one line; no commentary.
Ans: 23; A
